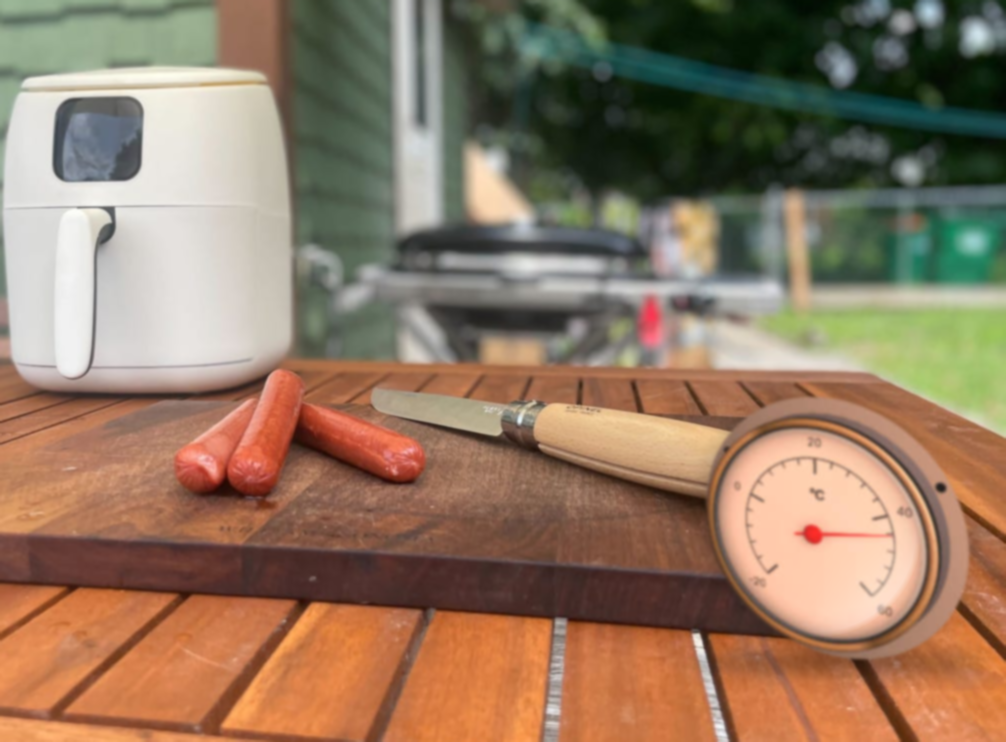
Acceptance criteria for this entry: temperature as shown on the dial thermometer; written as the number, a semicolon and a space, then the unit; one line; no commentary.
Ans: 44; °C
